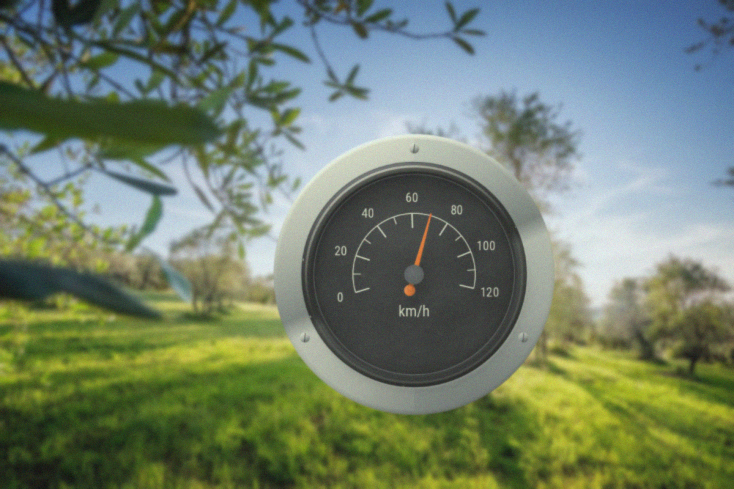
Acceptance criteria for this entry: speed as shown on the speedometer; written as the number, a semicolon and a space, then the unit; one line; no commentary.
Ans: 70; km/h
